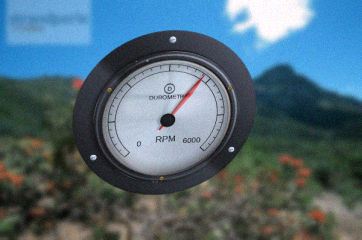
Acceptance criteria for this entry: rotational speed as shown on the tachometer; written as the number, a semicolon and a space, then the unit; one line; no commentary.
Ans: 3800; rpm
